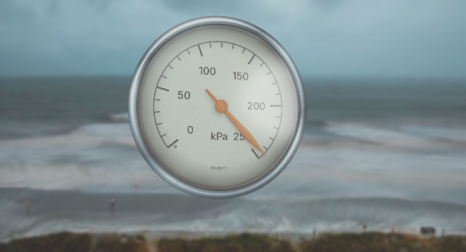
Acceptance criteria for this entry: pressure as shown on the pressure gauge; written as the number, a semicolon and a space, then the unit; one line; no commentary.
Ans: 245; kPa
